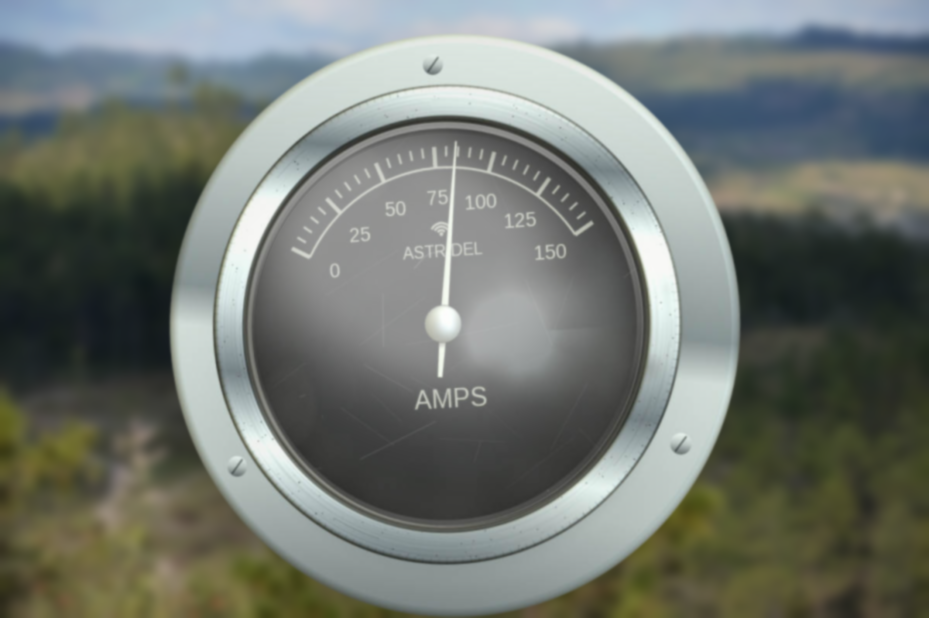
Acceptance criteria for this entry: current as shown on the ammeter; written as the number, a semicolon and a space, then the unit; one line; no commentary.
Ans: 85; A
